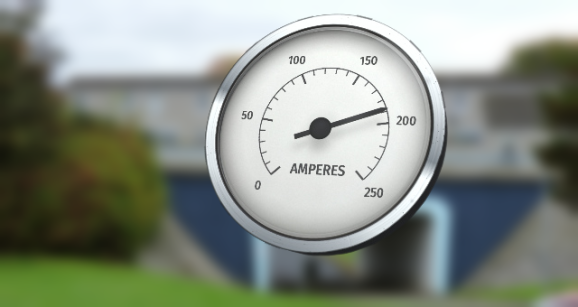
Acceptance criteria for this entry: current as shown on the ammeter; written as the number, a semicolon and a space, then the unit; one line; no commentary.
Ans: 190; A
